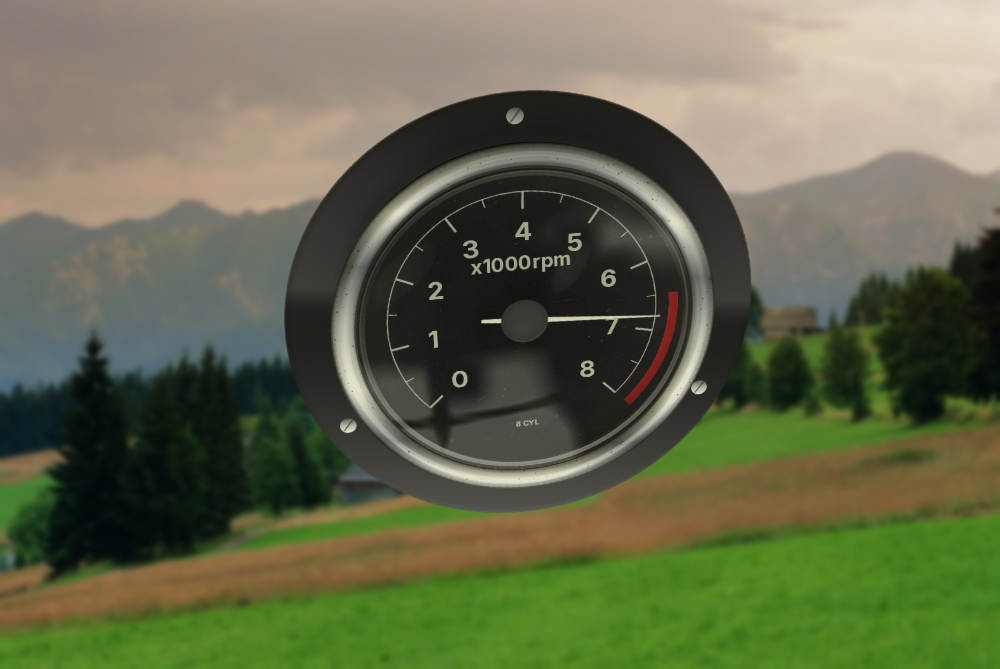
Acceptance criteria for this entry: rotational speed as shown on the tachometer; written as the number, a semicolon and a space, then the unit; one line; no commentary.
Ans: 6750; rpm
